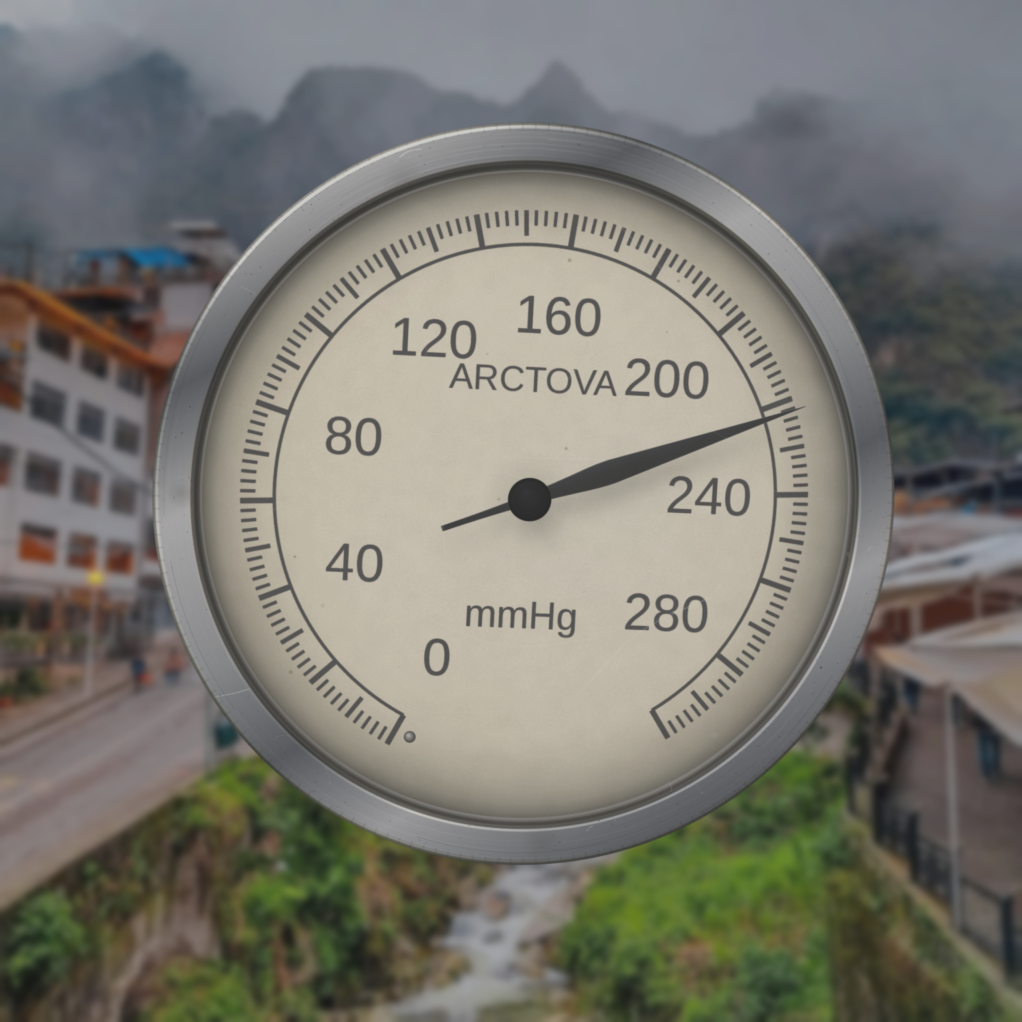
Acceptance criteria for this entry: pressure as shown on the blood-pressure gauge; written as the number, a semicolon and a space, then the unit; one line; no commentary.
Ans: 222; mmHg
